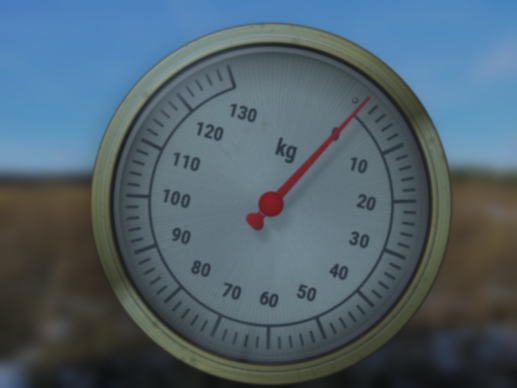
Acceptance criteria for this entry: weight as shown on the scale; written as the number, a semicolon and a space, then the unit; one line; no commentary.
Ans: 0; kg
